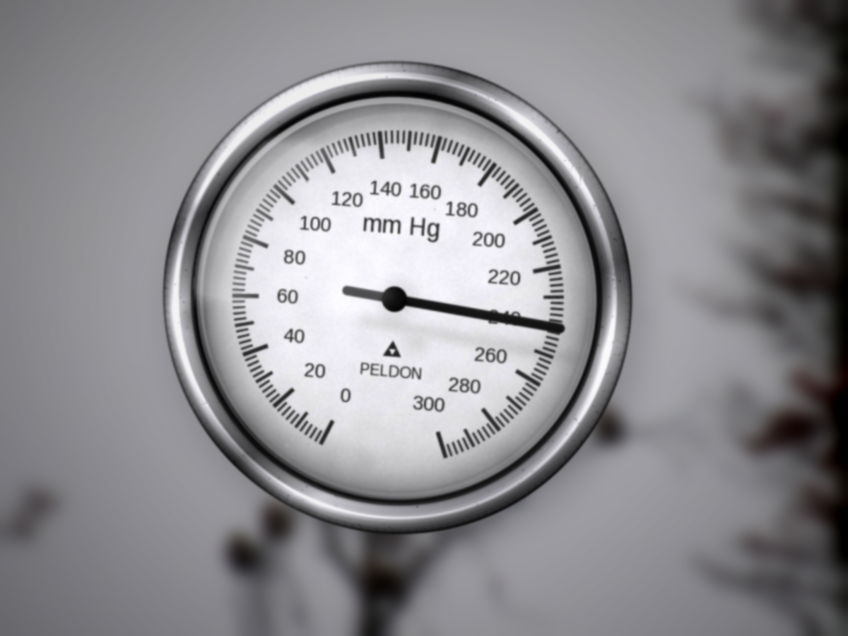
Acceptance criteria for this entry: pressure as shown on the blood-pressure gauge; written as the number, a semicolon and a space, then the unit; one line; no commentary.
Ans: 240; mmHg
